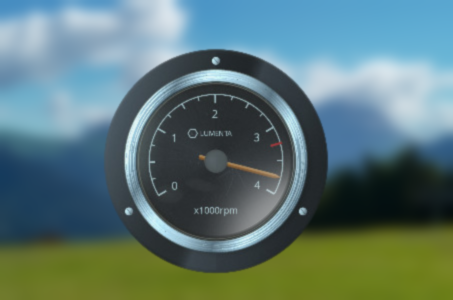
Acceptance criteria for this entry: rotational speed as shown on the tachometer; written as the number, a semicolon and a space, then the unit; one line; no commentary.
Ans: 3750; rpm
